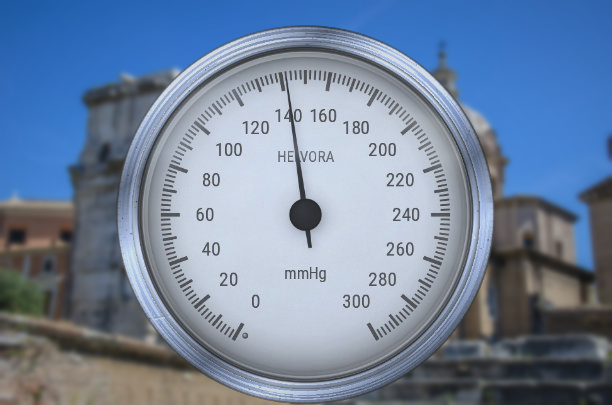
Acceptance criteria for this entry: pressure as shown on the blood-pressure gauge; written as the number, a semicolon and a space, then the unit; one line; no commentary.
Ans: 142; mmHg
